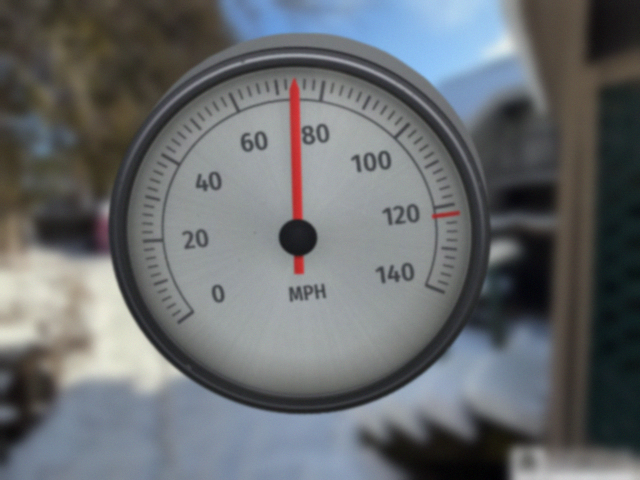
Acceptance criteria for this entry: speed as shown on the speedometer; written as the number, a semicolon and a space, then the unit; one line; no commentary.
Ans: 74; mph
